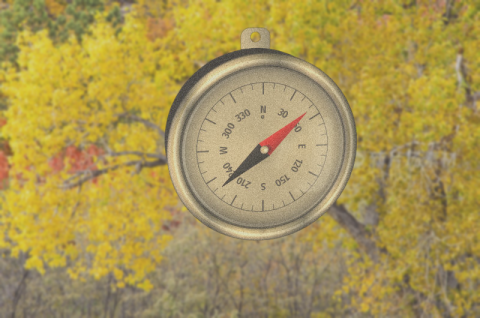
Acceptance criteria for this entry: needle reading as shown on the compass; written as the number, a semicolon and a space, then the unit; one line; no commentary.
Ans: 50; °
